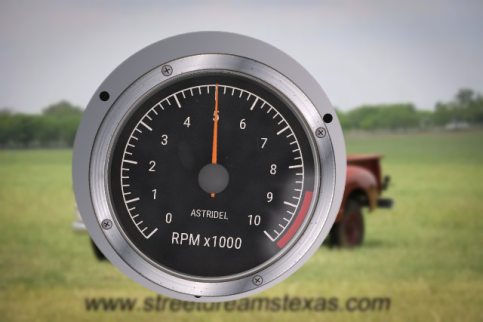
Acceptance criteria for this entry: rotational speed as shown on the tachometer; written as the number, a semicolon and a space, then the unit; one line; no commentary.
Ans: 5000; rpm
